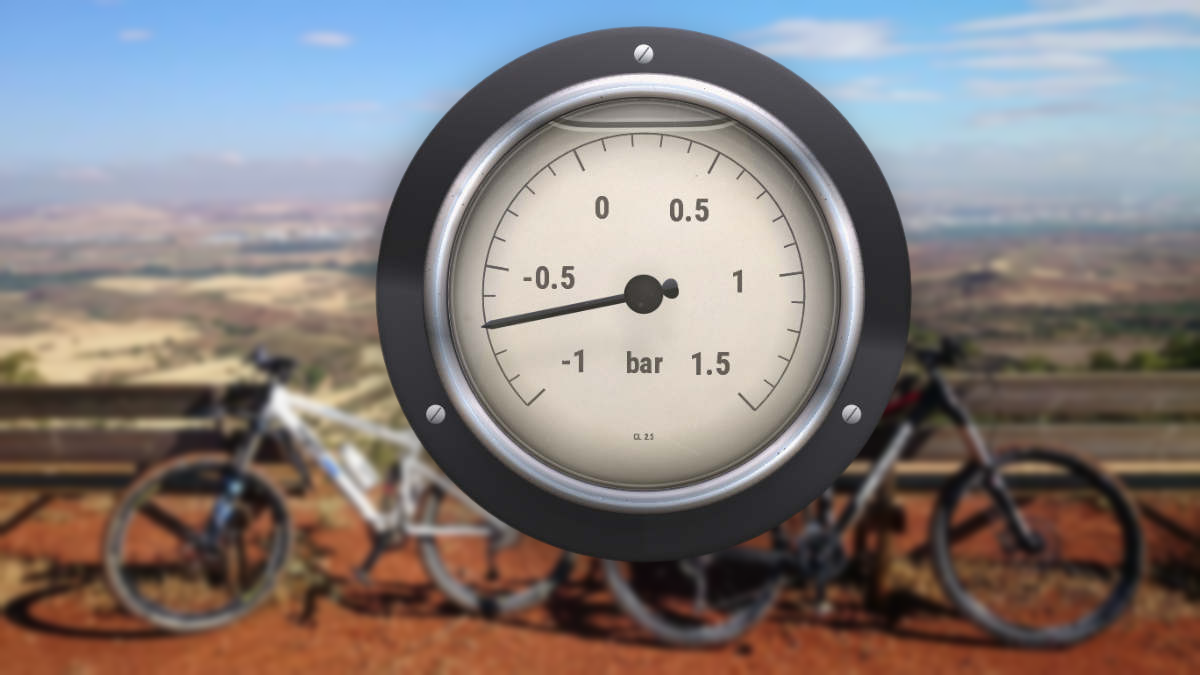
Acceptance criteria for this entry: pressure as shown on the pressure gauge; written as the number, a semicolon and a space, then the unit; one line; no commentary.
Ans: -0.7; bar
